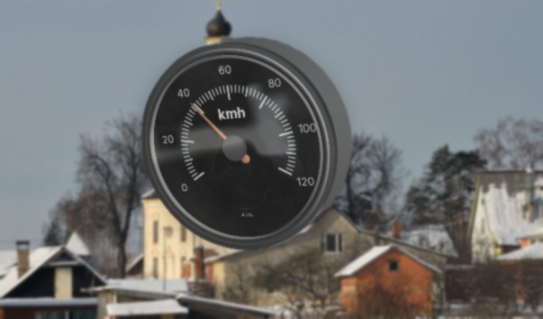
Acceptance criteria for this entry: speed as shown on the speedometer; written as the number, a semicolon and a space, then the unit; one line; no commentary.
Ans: 40; km/h
